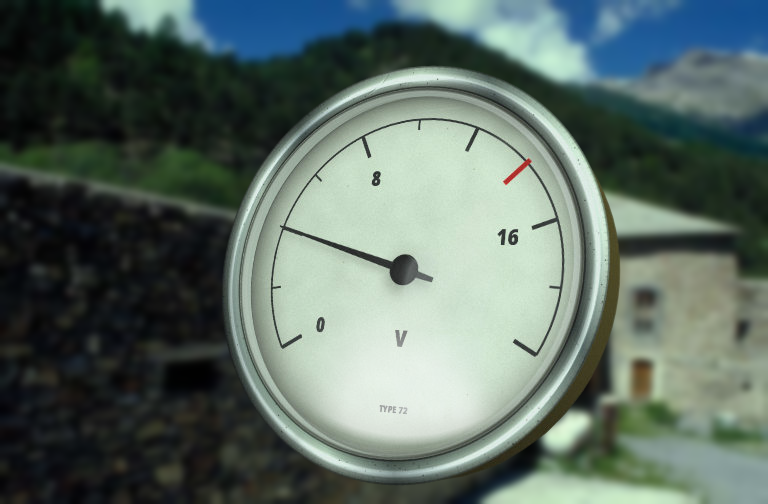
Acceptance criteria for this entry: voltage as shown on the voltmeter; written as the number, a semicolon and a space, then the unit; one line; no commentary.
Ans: 4; V
